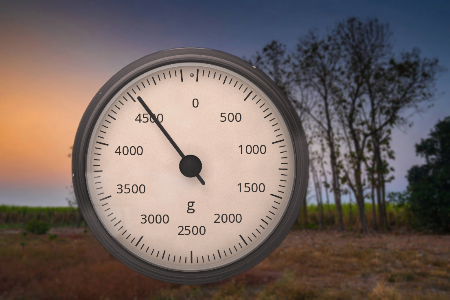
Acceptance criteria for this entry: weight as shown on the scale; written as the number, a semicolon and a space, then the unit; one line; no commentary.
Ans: 4550; g
